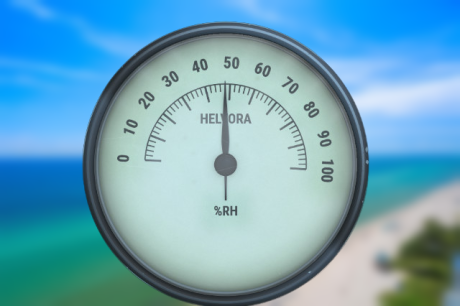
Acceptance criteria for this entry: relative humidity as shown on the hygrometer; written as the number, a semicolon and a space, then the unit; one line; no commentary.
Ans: 48; %
